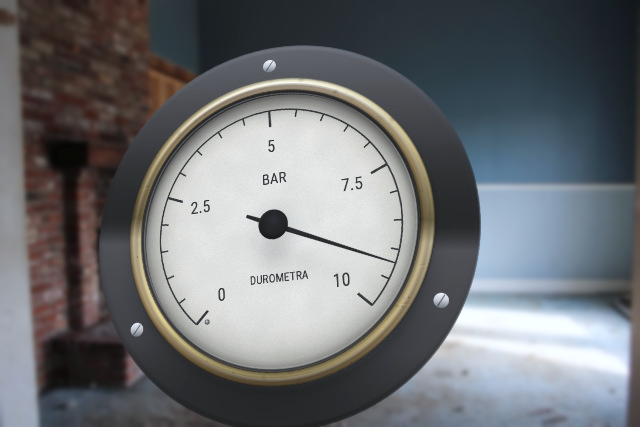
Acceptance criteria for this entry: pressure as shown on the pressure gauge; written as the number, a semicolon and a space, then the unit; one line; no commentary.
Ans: 9.25; bar
